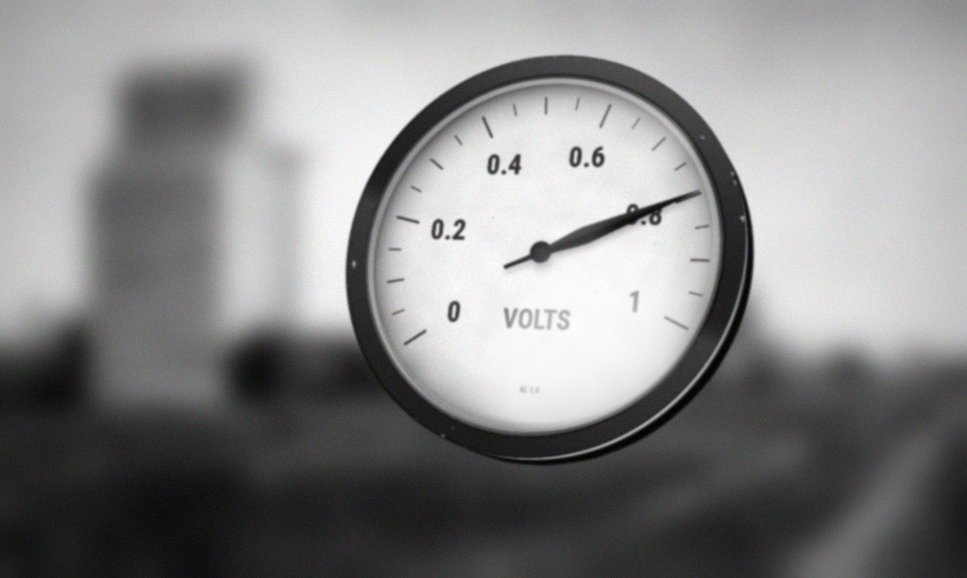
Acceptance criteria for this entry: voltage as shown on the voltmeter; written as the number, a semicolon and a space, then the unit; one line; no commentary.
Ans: 0.8; V
